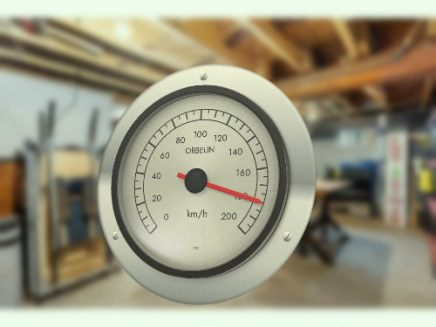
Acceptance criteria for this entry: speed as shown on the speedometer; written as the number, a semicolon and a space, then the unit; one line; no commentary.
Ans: 180; km/h
